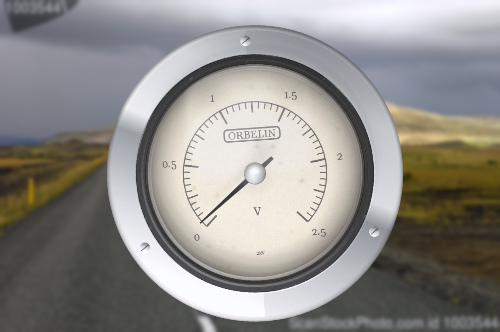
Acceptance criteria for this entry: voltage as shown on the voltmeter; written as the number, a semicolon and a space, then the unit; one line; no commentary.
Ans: 0.05; V
